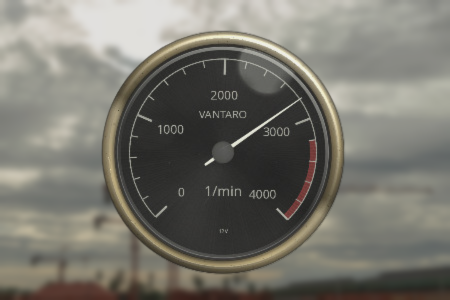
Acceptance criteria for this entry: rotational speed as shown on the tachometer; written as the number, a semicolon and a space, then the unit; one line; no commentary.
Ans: 2800; rpm
